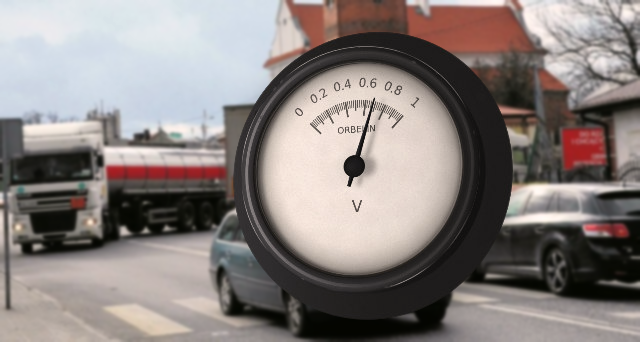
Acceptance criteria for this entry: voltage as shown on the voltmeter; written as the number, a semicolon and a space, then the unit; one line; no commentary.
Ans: 0.7; V
